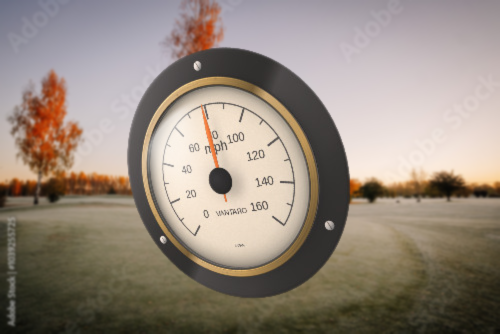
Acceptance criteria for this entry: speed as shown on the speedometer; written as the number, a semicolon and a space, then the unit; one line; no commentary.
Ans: 80; mph
